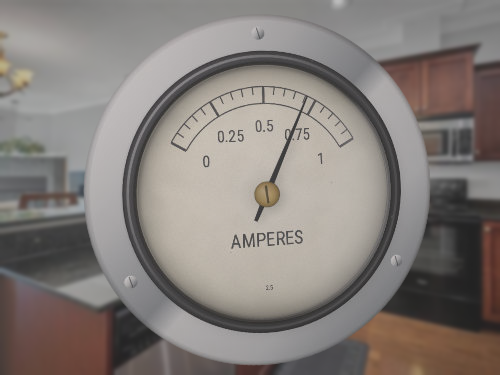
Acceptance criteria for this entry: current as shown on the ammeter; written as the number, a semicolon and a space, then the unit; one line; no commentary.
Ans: 0.7; A
